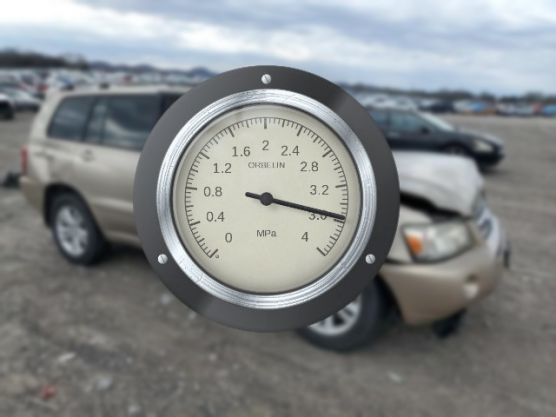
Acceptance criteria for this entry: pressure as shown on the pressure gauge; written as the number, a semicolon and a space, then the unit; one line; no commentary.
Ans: 3.55; MPa
